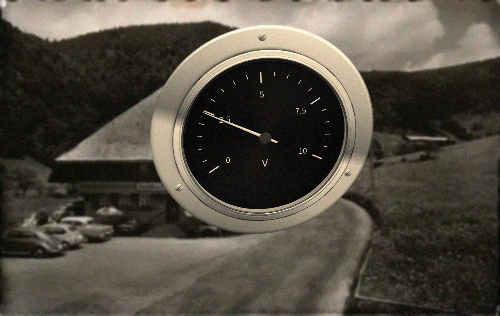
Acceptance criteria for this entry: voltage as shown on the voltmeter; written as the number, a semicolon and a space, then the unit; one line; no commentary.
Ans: 2.5; V
